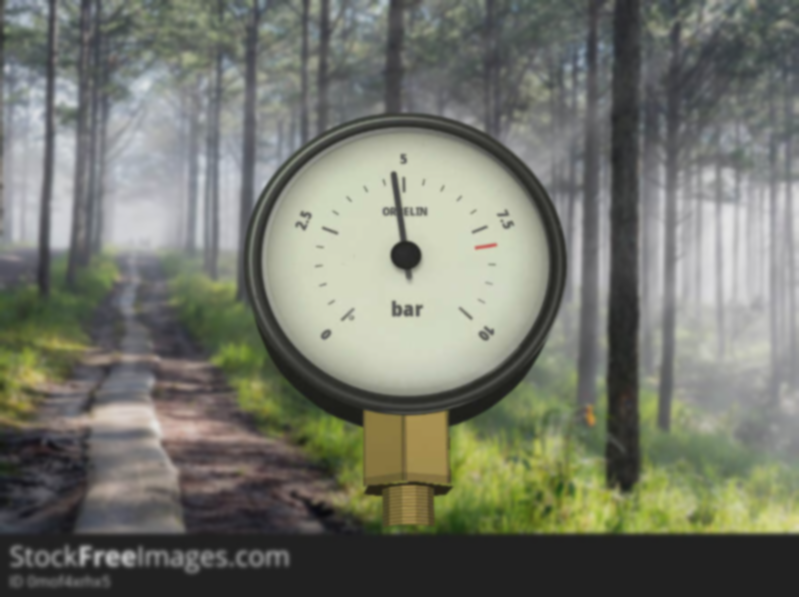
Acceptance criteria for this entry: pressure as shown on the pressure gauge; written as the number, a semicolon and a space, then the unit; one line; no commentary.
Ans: 4.75; bar
